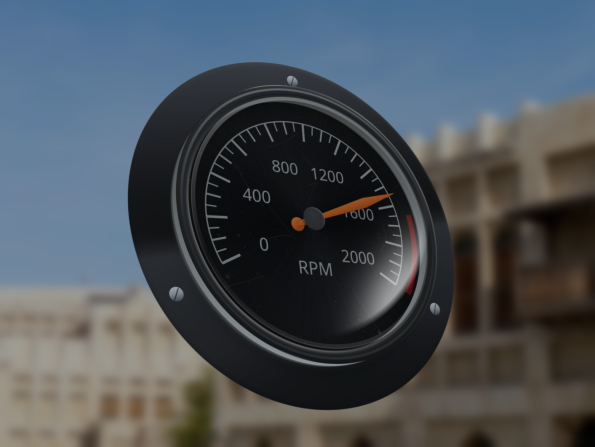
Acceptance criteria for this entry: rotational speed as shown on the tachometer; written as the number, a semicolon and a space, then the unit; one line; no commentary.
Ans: 1550; rpm
